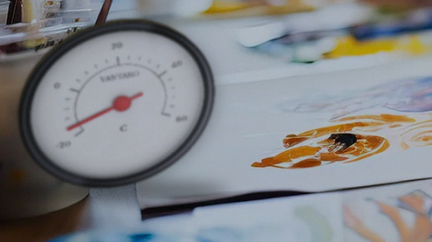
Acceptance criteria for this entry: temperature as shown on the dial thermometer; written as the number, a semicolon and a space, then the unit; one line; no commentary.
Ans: -16; °C
